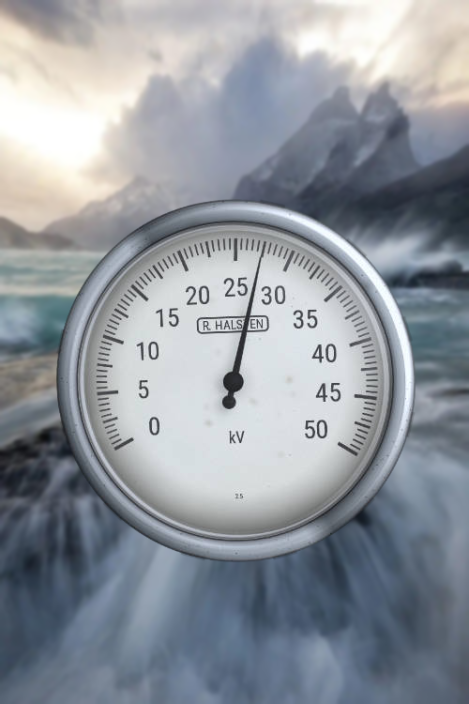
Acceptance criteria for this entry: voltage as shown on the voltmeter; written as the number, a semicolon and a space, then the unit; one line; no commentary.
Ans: 27.5; kV
